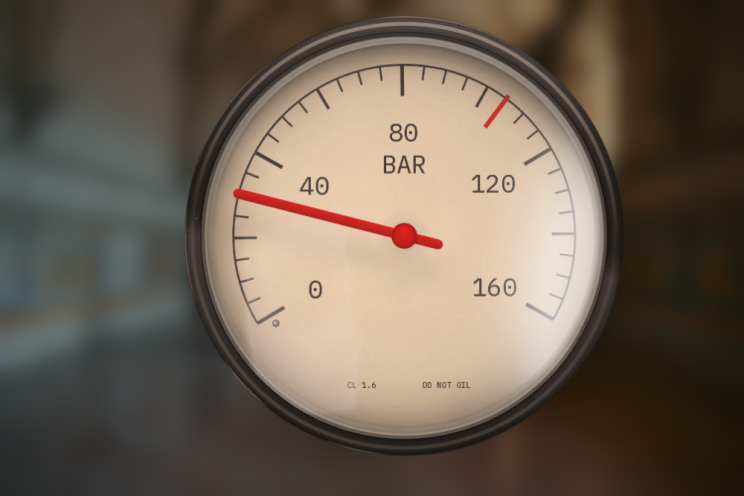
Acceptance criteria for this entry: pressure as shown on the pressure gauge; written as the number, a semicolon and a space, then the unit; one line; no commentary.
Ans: 30; bar
